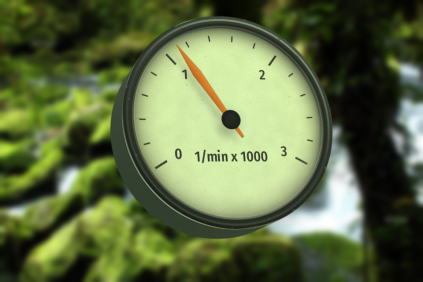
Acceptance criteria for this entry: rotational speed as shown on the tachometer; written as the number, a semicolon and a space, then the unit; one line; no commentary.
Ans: 1100; rpm
